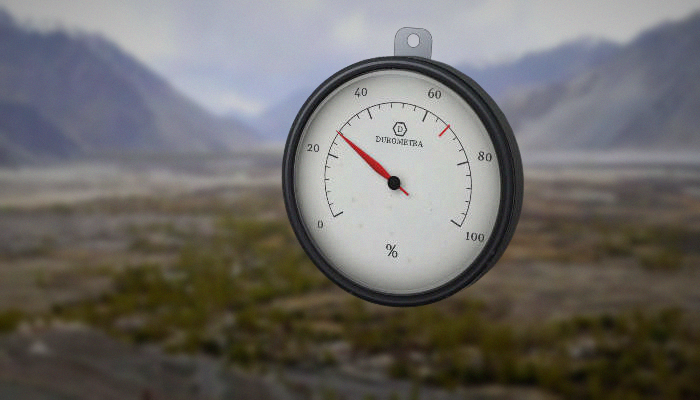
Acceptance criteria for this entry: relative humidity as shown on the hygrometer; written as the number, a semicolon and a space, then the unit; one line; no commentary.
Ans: 28; %
